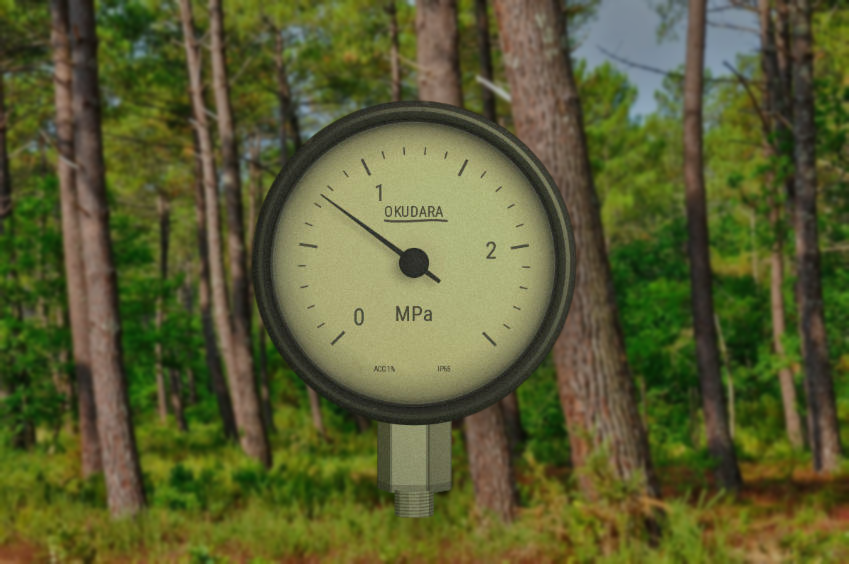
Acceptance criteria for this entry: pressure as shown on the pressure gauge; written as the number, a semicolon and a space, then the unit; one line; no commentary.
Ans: 0.75; MPa
